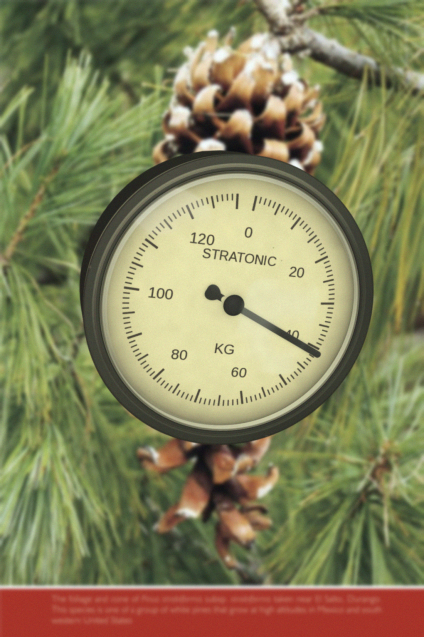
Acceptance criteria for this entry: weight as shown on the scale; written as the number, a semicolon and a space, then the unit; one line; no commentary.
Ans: 41; kg
